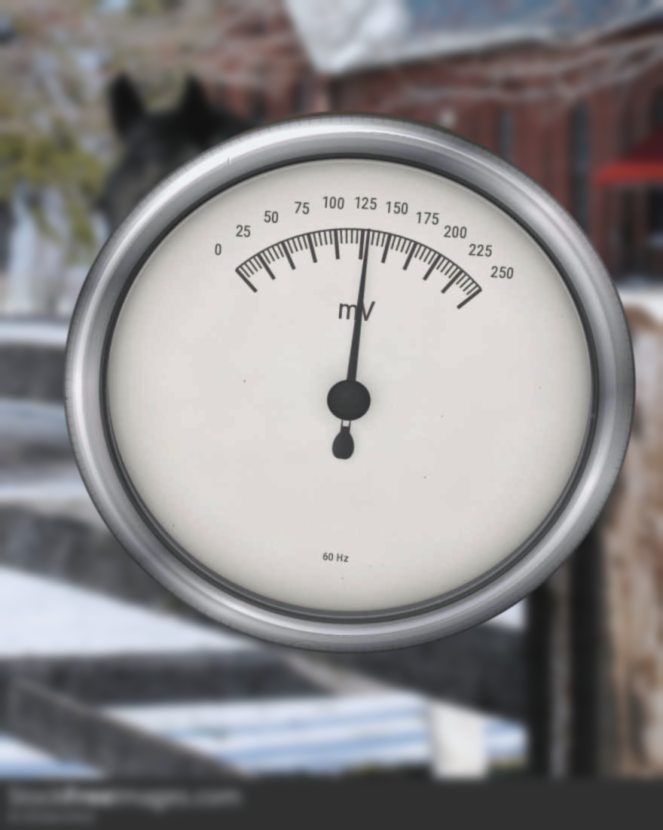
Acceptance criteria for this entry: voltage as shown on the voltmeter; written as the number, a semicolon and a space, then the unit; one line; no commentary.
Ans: 130; mV
